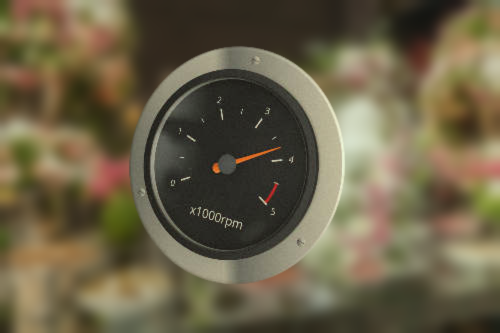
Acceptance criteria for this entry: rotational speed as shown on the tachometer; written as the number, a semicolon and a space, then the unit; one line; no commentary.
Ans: 3750; rpm
